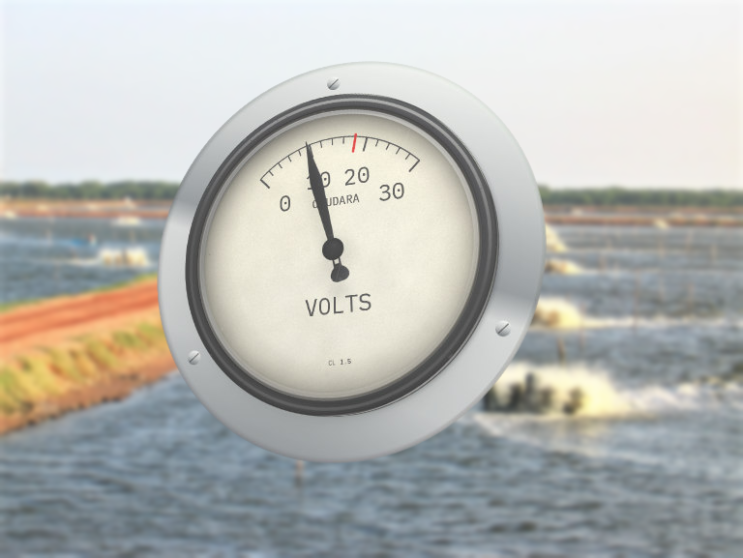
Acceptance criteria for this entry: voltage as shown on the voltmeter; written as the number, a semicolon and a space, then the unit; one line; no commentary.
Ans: 10; V
